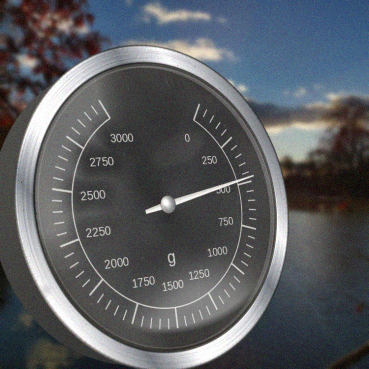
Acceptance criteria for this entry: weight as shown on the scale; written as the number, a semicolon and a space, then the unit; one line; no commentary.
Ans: 475; g
